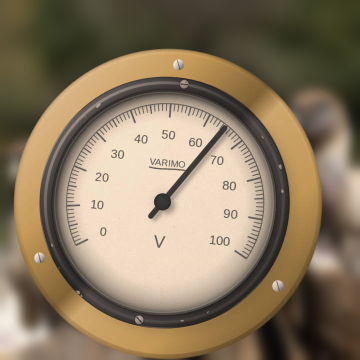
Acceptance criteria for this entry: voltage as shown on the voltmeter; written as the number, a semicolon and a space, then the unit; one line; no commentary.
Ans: 65; V
